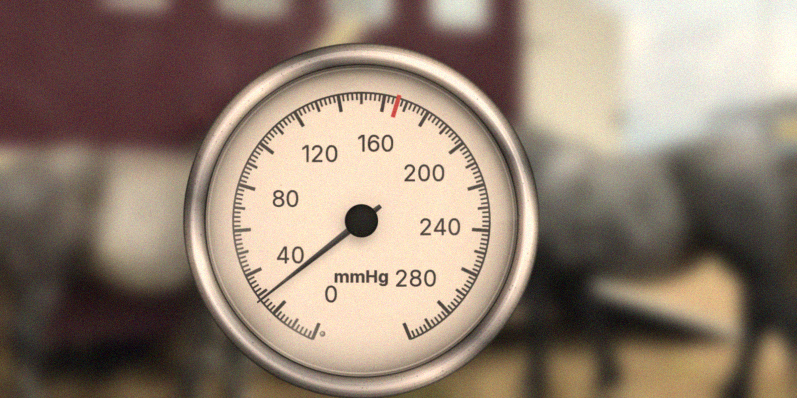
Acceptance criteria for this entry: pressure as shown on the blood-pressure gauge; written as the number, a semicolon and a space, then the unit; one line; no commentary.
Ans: 28; mmHg
